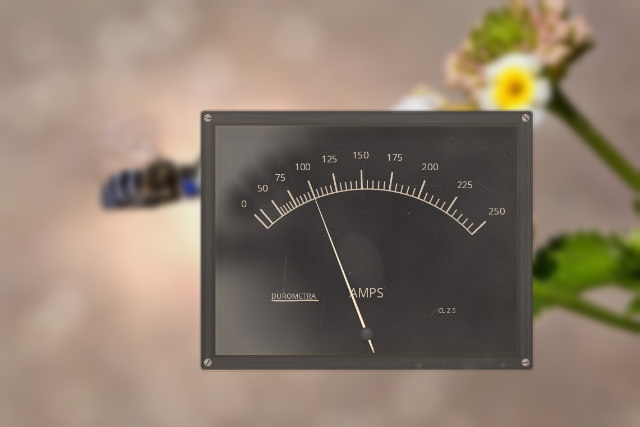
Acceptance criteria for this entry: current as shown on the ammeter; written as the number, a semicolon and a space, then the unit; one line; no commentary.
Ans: 100; A
